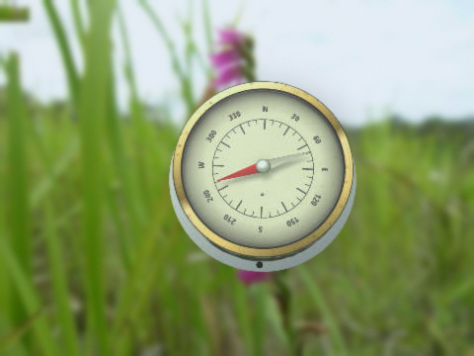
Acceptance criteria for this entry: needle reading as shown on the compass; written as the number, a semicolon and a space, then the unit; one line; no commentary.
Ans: 250; °
